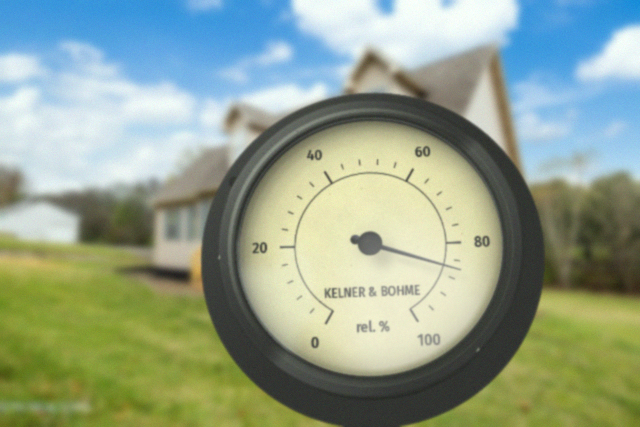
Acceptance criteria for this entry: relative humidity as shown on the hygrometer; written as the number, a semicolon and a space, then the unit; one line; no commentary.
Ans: 86; %
